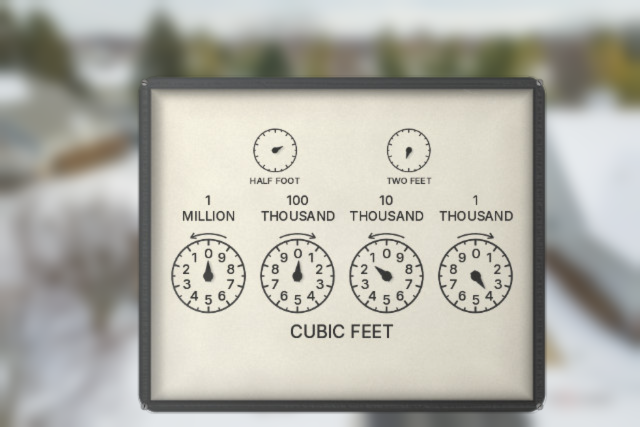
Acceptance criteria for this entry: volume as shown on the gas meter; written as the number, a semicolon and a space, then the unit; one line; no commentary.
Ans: 1400; ft³
